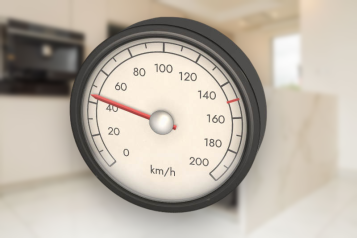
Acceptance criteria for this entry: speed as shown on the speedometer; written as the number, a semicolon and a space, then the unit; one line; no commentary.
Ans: 45; km/h
